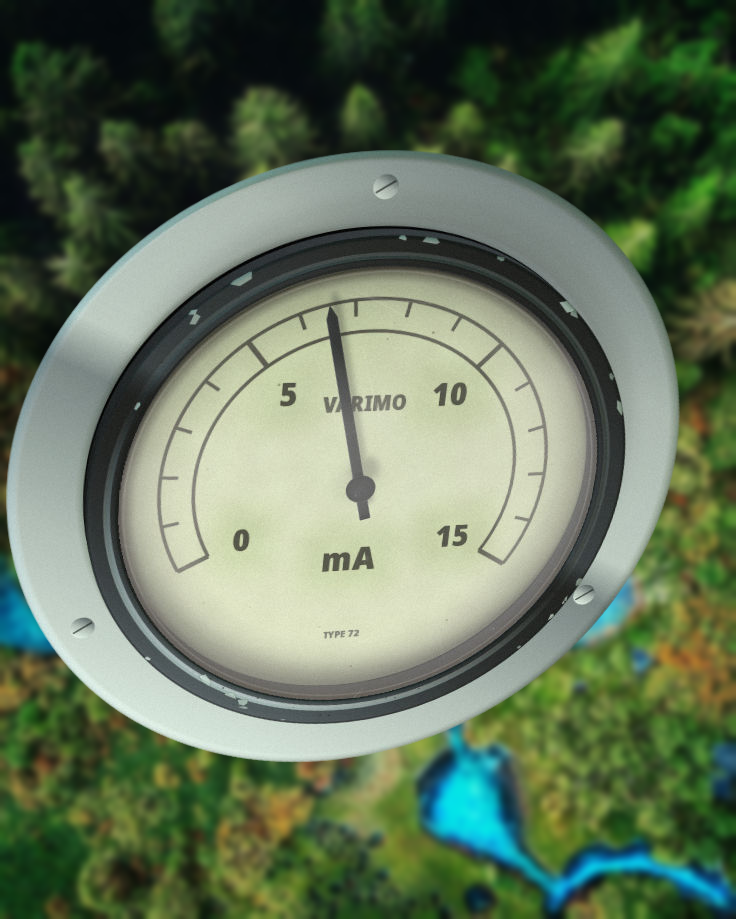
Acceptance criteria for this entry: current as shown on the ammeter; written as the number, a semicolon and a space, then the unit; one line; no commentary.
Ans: 6.5; mA
